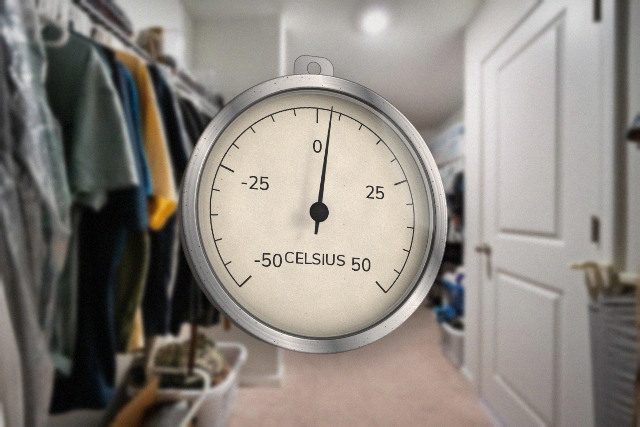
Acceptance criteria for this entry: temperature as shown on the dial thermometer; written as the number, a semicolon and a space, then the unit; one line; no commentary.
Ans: 2.5; °C
